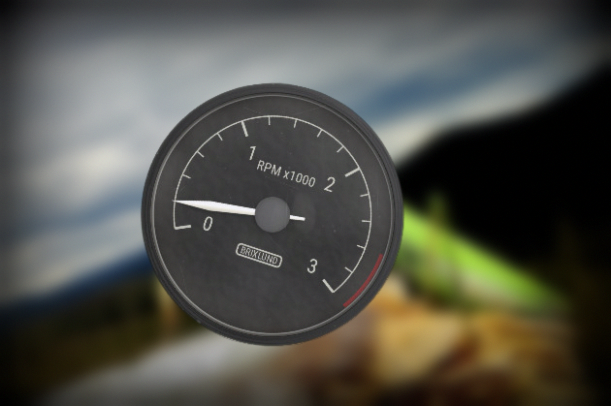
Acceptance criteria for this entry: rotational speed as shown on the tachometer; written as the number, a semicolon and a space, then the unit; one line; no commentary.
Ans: 200; rpm
